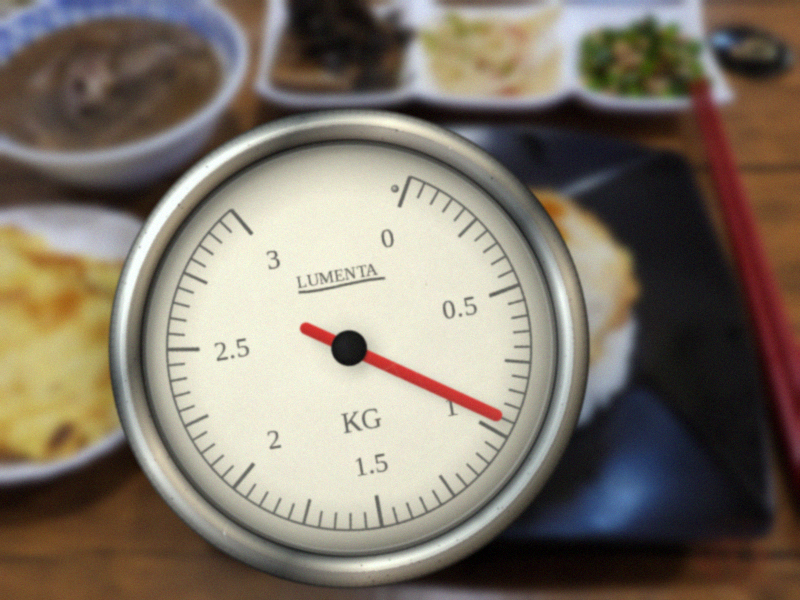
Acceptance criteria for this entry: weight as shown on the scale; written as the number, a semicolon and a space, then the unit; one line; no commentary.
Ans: 0.95; kg
